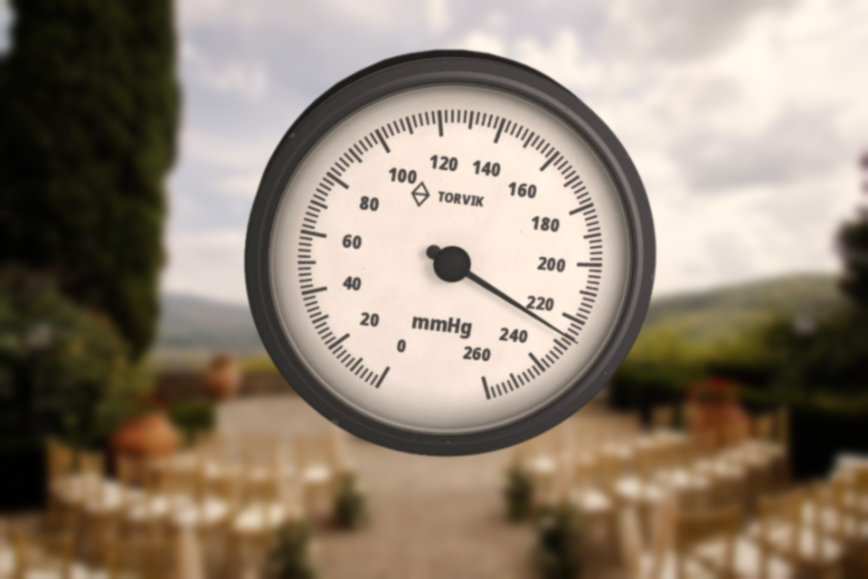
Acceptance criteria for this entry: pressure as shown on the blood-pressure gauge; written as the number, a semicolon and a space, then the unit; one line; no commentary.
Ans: 226; mmHg
